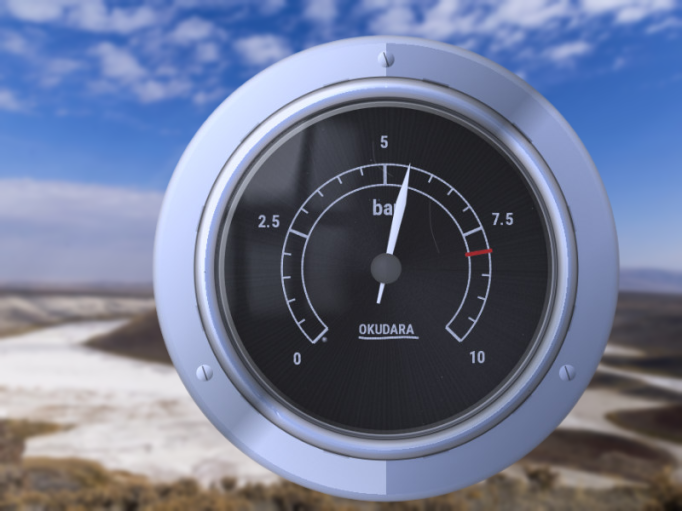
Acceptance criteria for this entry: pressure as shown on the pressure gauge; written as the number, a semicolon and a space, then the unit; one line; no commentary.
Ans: 5.5; bar
